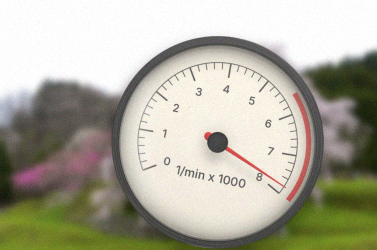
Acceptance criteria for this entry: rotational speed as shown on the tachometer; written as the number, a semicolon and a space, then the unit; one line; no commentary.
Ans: 7800; rpm
